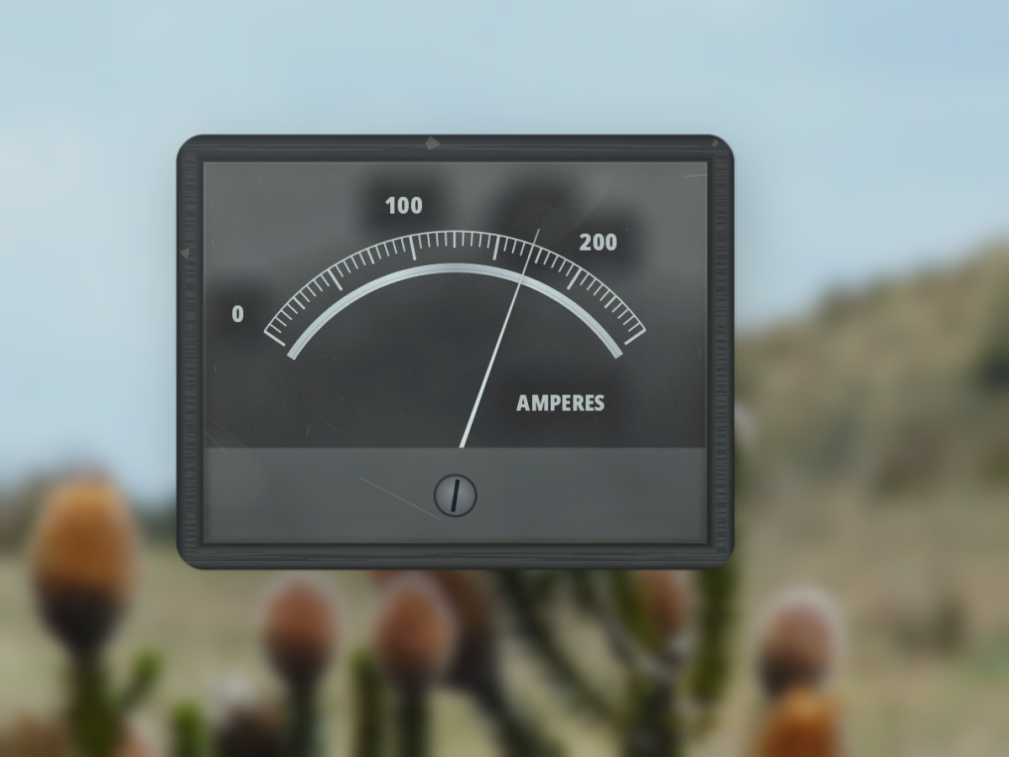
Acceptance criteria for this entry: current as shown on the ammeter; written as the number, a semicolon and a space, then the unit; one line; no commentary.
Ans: 170; A
